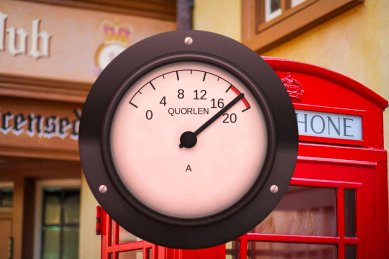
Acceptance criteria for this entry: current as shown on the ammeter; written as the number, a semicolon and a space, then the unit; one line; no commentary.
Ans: 18; A
